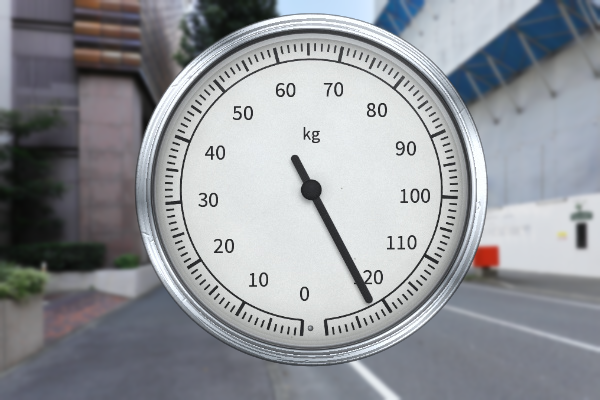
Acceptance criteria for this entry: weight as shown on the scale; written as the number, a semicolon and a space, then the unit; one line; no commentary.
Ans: 122; kg
